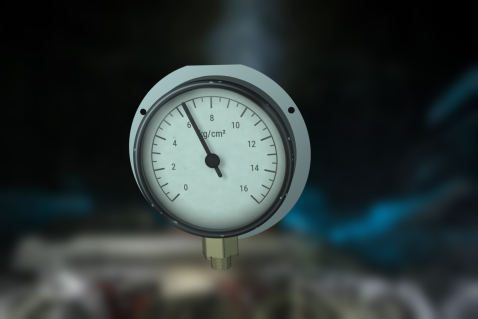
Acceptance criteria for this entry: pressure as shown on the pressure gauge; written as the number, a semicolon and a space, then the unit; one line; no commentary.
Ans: 6.5; kg/cm²
